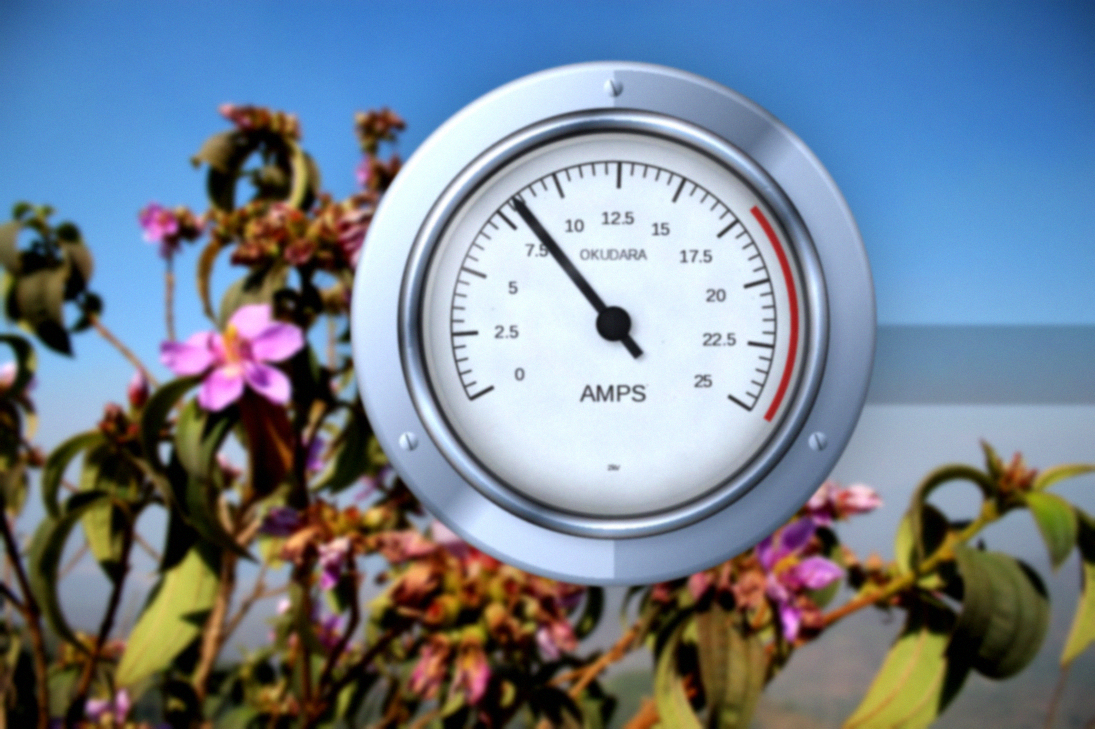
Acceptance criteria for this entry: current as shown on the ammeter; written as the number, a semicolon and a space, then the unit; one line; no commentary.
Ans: 8.25; A
